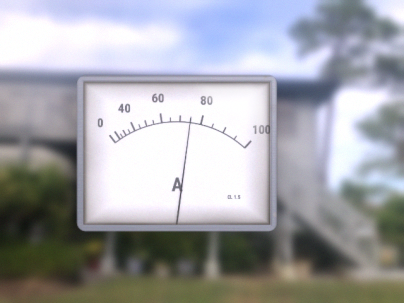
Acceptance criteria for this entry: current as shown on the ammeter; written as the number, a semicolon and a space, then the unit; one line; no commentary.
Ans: 75; A
